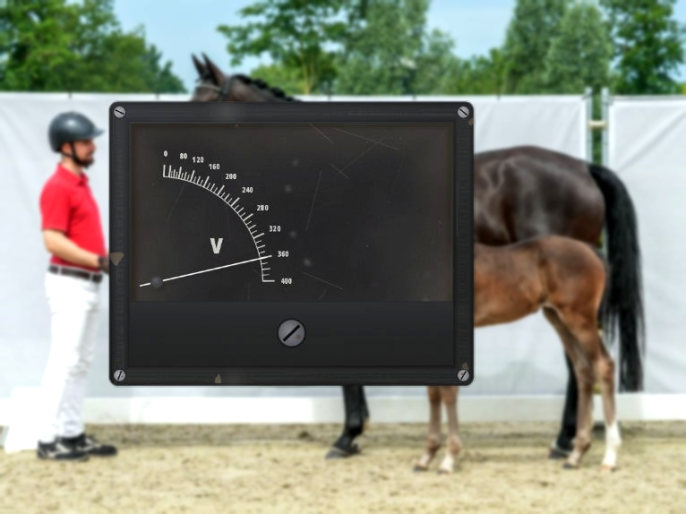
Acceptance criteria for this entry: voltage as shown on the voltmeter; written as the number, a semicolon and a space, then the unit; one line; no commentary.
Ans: 360; V
